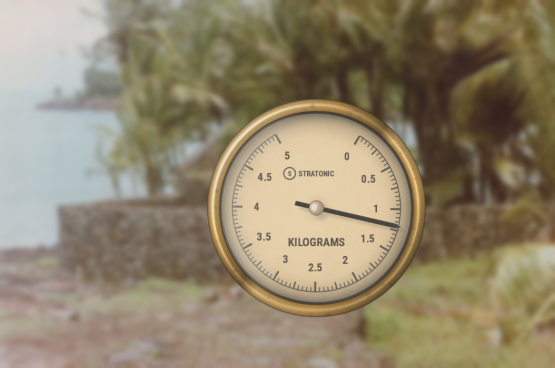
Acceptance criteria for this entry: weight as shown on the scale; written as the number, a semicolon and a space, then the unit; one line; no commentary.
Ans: 1.2; kg
